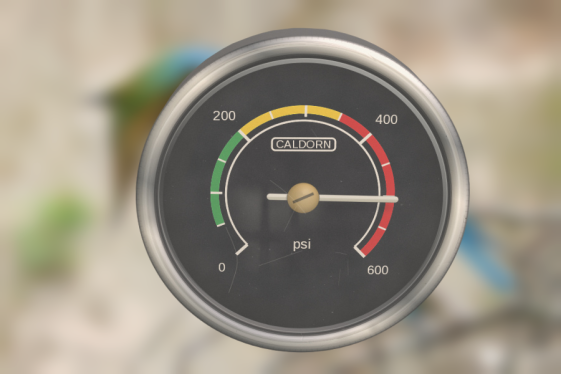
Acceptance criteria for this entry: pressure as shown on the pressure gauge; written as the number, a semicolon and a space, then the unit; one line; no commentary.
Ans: 500; psi
